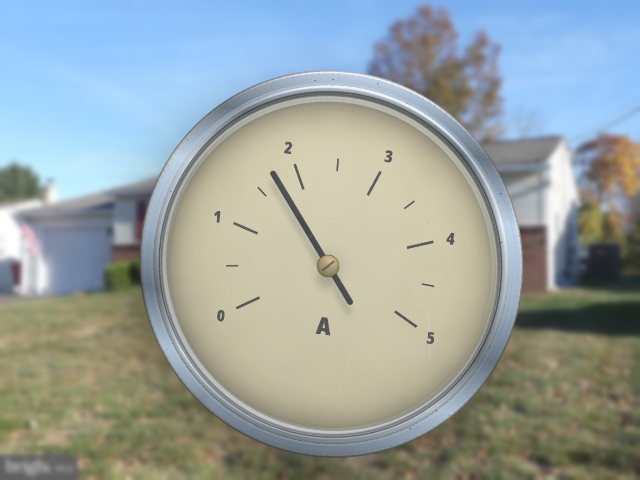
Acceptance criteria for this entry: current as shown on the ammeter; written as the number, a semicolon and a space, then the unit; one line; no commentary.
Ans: 1.75; A
